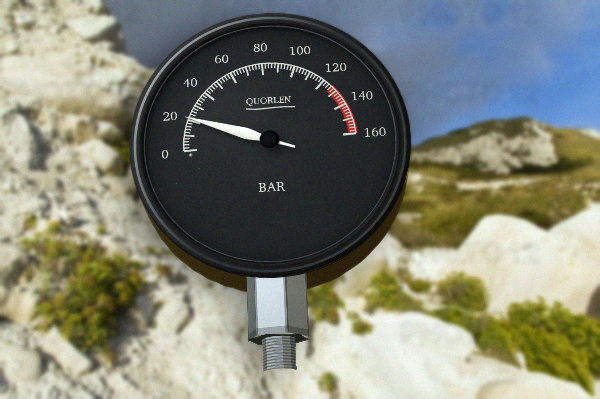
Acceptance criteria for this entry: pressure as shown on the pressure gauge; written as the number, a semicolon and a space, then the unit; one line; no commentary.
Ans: 20; bar
